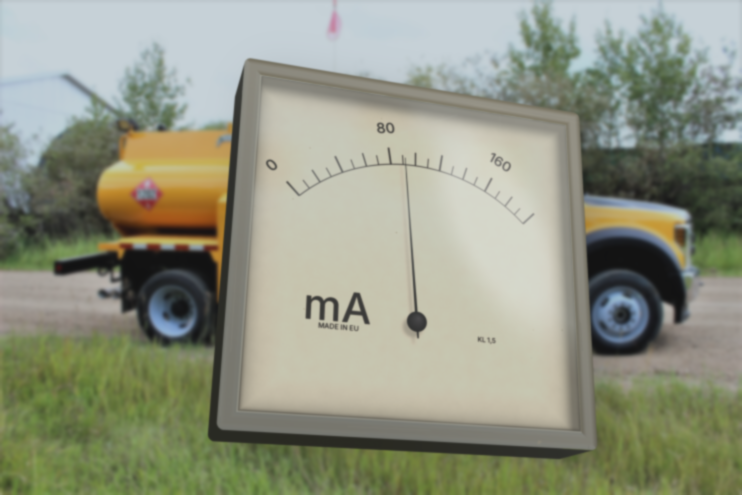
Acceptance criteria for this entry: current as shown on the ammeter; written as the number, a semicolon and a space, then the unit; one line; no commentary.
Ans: 90; mA
